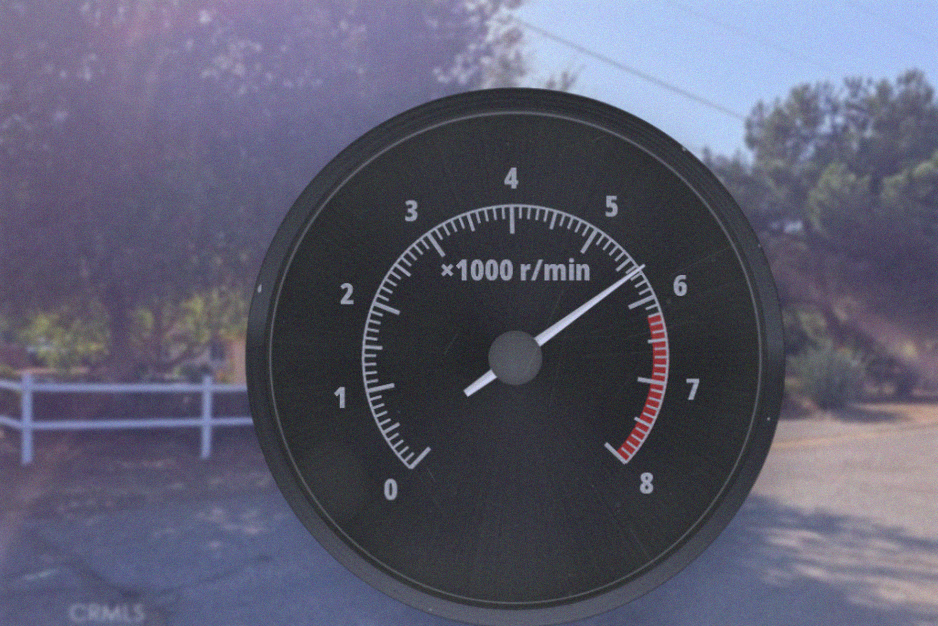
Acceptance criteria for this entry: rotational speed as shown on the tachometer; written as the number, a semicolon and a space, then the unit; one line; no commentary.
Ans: 5650; rpm
